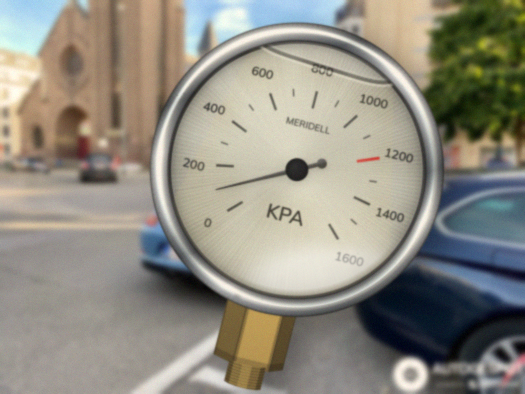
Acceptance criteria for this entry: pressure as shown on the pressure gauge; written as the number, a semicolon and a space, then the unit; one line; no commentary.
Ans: 100; kPa
